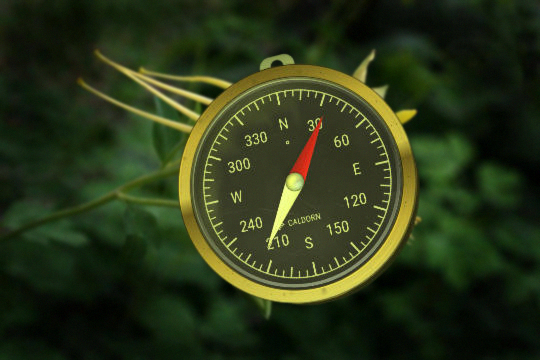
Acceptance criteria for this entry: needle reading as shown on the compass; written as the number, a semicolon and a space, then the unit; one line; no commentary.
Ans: 35; °
